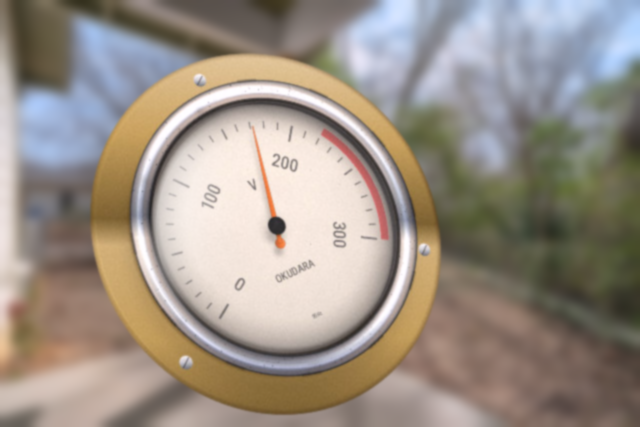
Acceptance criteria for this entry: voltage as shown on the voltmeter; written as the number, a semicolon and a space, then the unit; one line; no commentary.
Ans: 170; V
